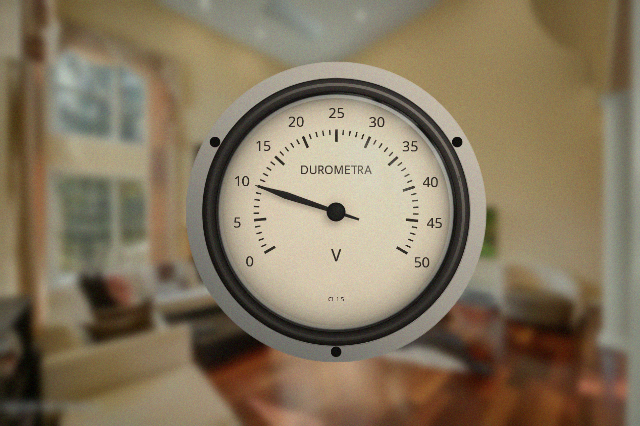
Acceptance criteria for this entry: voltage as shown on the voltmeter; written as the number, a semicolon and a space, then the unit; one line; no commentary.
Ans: 10; V
